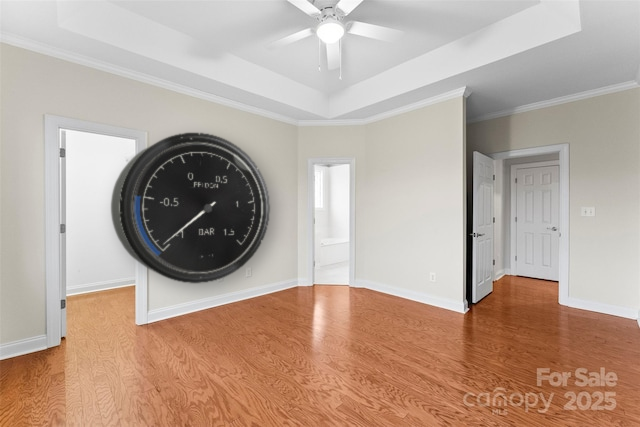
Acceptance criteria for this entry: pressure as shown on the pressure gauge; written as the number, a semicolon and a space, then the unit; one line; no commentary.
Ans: -0.95; bar
